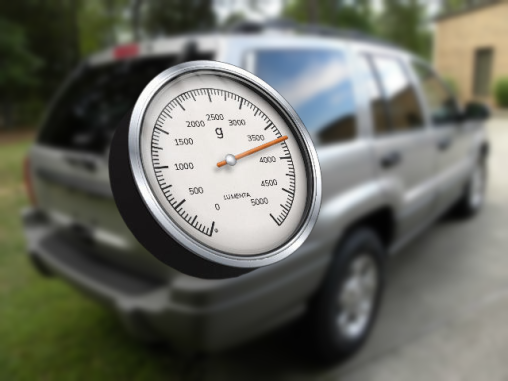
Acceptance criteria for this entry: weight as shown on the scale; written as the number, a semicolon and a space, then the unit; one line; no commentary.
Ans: 3750; g
